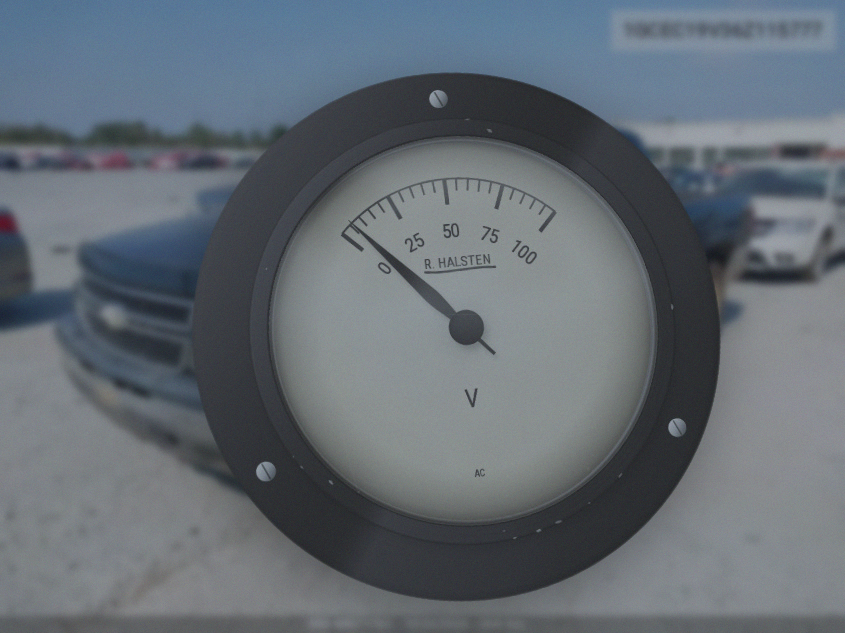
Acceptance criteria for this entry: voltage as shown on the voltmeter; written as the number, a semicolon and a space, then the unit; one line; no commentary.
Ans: 5; V
